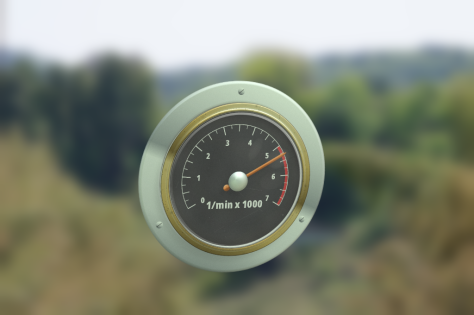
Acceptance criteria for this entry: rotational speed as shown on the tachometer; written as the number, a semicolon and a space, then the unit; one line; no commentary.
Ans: 5250; rpm
